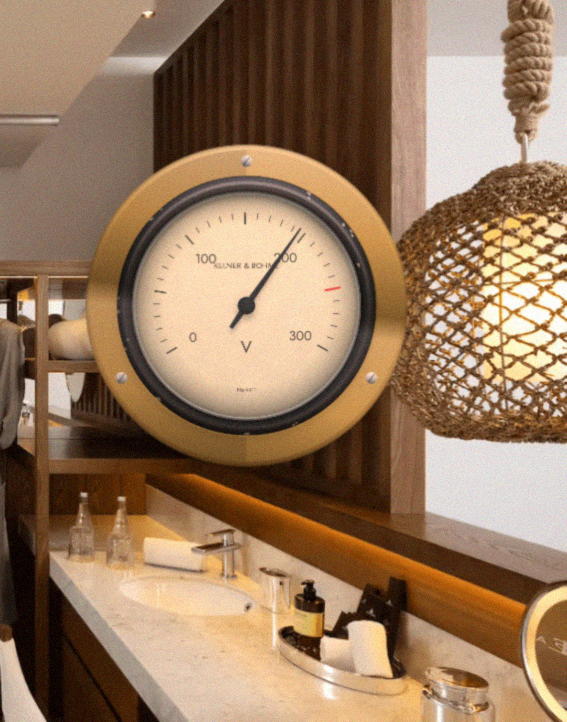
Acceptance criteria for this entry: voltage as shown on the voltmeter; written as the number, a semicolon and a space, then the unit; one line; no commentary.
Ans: 195; V
